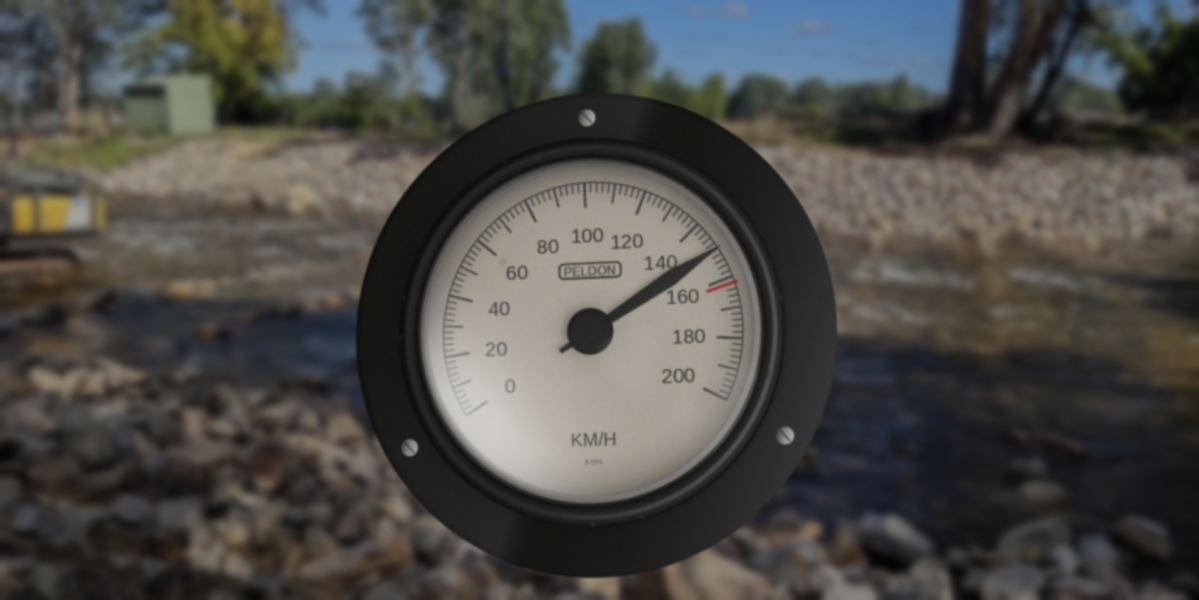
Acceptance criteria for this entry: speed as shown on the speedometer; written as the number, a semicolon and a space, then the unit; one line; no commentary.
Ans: 150; km/h
